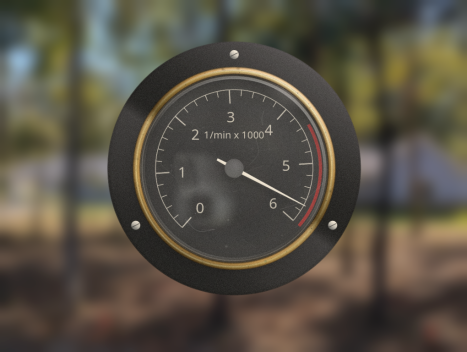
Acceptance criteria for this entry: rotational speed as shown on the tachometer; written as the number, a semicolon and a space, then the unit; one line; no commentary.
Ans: 5700; rpm
